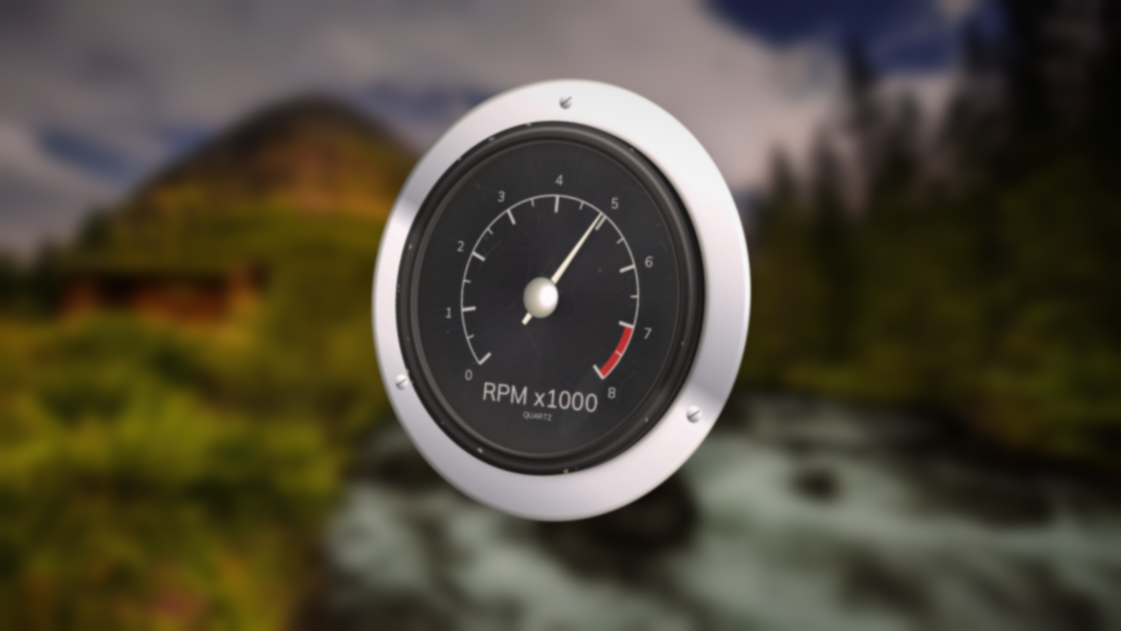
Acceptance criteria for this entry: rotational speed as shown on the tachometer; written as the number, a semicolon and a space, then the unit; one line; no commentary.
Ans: 5000; rpm
